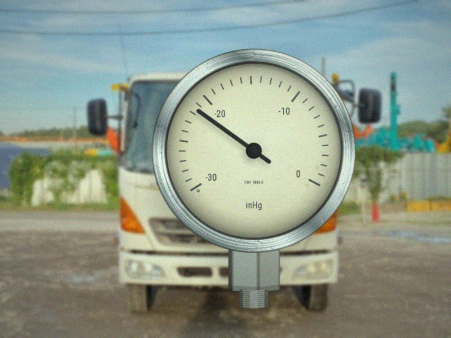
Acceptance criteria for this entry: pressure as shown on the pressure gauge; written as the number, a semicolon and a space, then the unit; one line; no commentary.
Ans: -21.5; inHg
